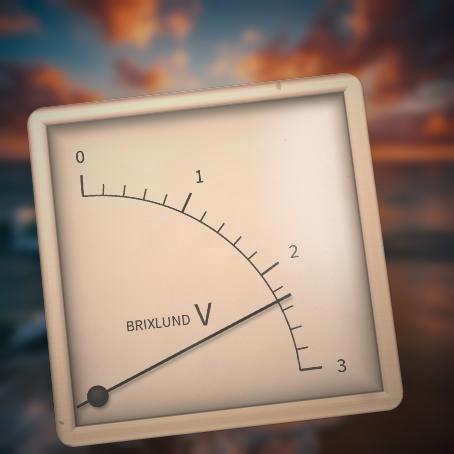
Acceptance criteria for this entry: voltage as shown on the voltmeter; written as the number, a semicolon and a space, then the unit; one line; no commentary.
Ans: 2.3; V
